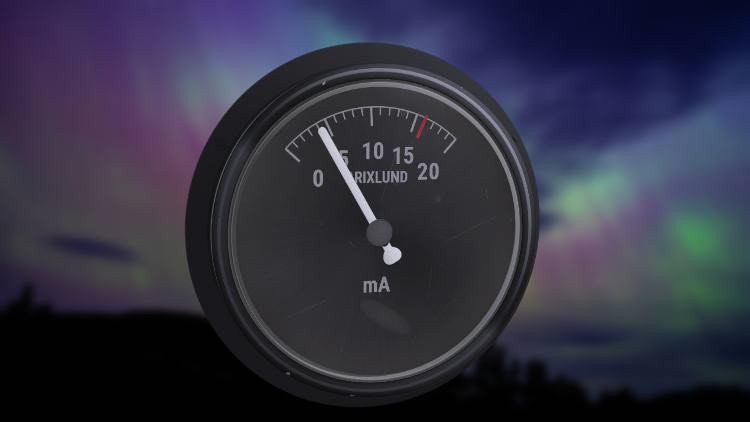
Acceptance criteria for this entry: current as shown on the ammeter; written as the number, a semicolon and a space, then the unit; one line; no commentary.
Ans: 4; mA
